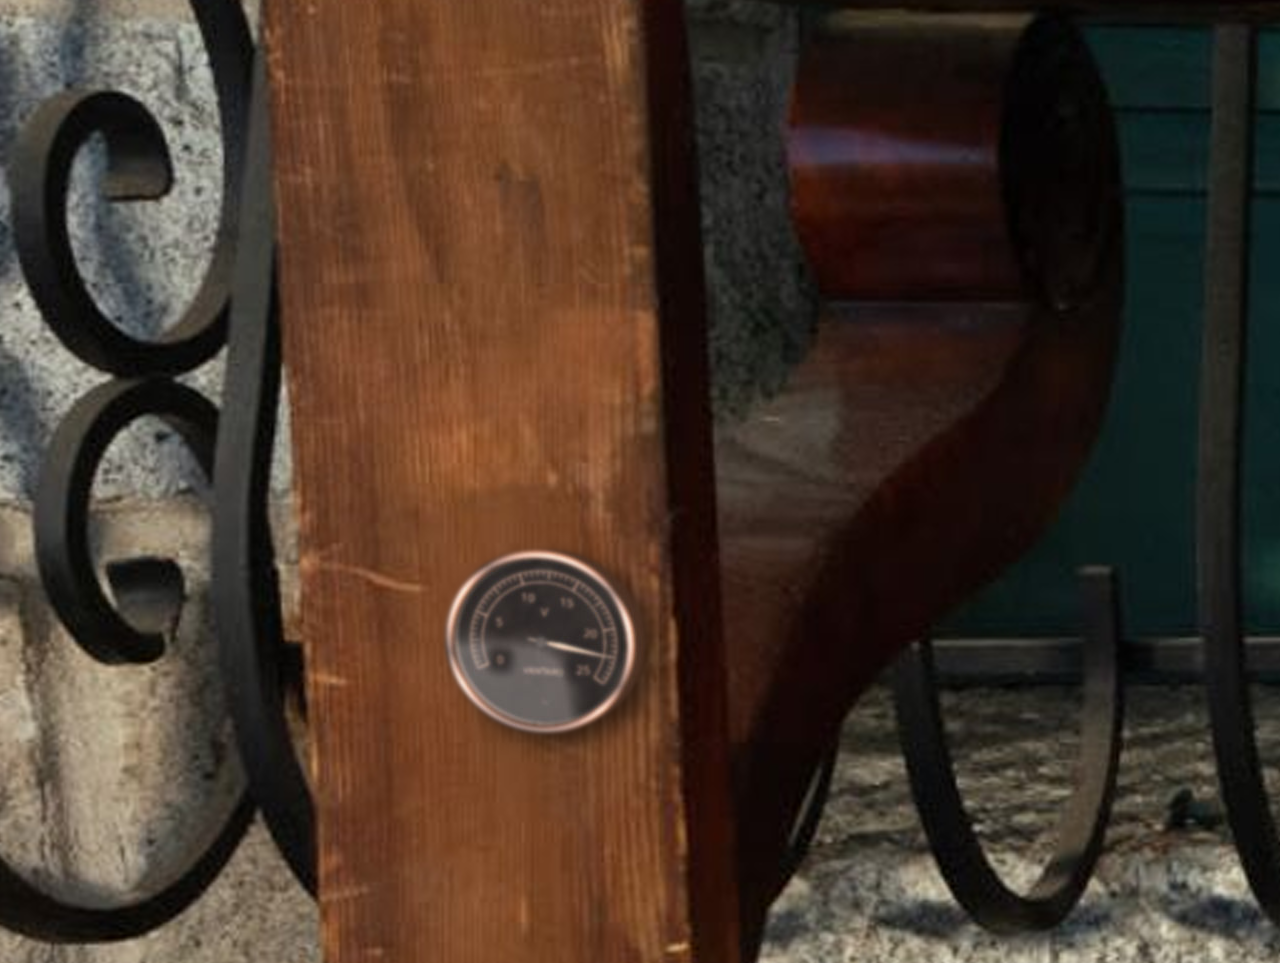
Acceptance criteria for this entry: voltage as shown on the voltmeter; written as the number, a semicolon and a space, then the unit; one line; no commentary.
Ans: 22.5; V
